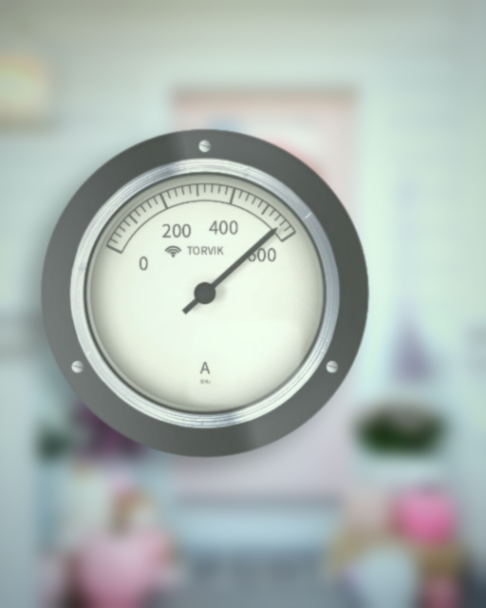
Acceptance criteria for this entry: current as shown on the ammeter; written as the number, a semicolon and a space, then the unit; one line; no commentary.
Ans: 560; A
